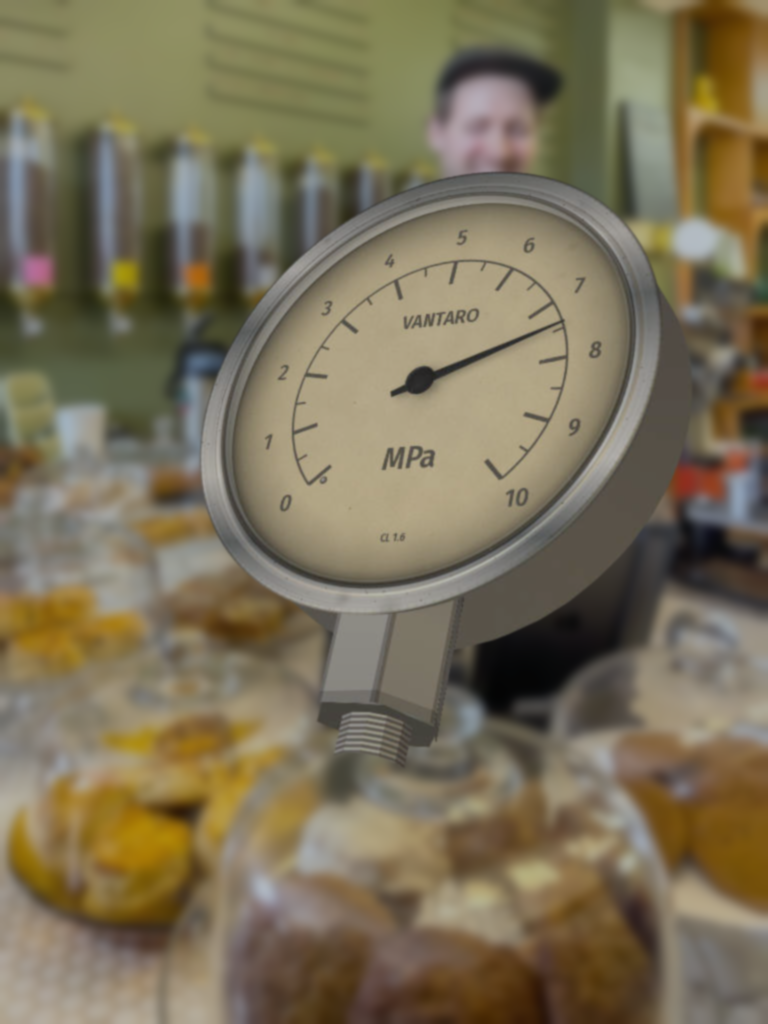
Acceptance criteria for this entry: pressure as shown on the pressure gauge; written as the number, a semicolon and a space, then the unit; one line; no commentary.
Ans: 7.5; MPa
